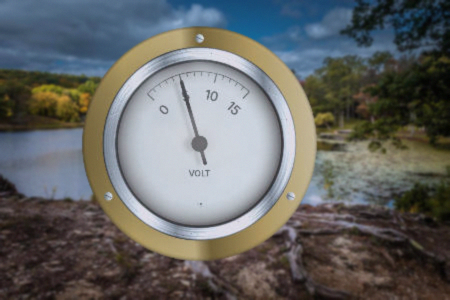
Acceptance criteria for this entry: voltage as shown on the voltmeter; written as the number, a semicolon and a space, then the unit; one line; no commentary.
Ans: 5; V
